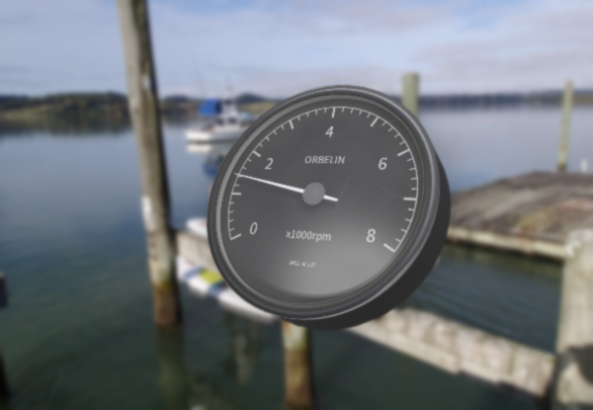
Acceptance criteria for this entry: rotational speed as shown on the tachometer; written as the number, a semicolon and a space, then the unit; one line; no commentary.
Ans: 1400; rpm
